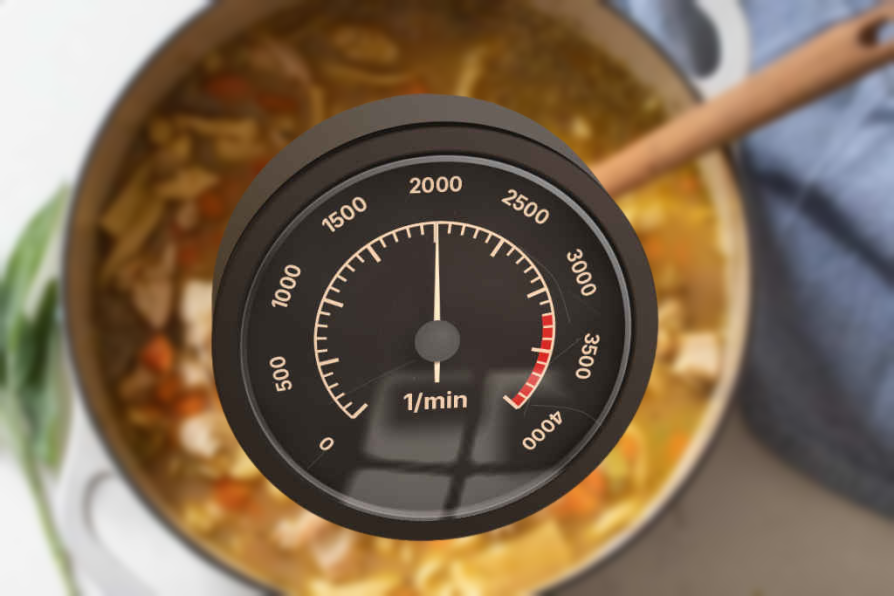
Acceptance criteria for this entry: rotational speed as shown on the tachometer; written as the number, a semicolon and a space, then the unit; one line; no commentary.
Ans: 2000; rpm
